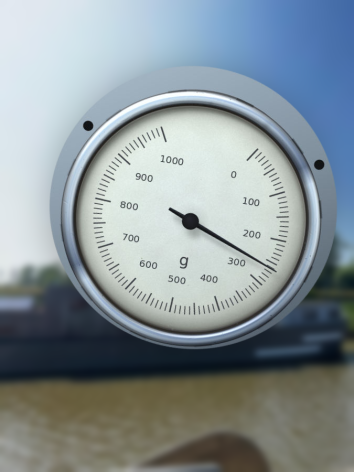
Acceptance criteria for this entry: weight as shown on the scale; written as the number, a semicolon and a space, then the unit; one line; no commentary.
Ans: 260; g
